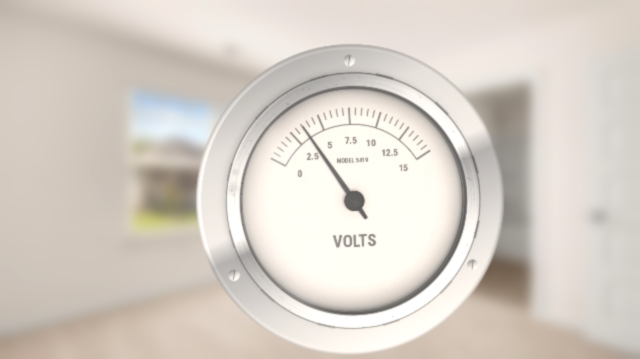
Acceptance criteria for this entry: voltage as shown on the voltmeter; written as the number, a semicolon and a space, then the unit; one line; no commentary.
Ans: 3.5; V
